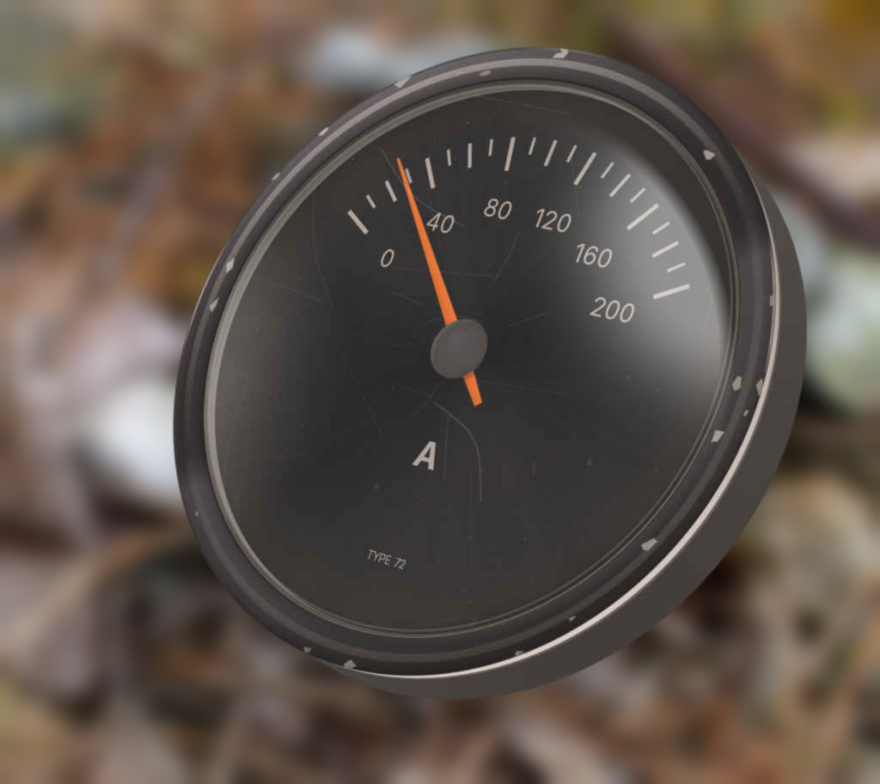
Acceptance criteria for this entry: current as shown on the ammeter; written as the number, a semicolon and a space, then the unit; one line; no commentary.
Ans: 30; A
